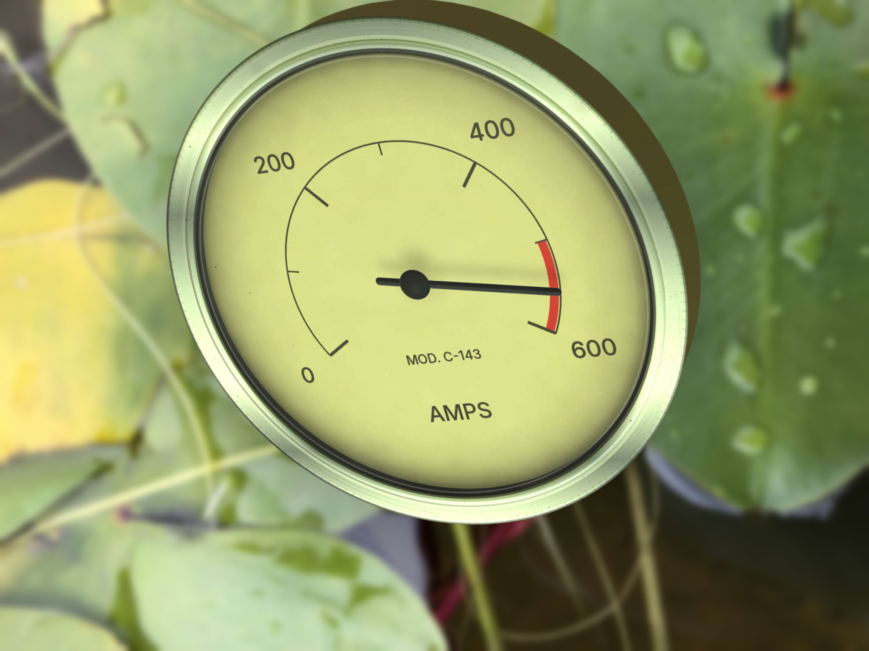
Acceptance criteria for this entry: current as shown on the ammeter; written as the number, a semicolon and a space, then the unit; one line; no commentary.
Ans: 550; A
